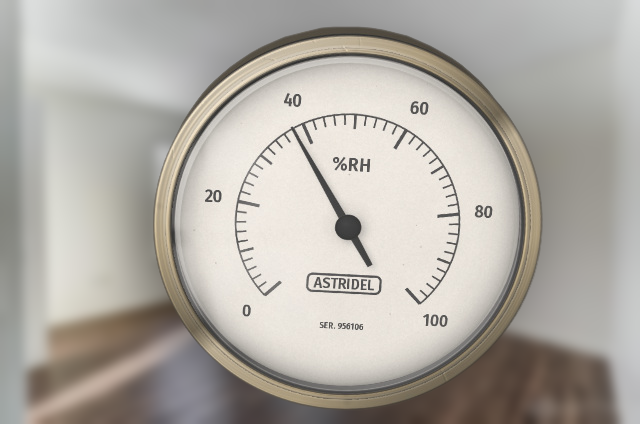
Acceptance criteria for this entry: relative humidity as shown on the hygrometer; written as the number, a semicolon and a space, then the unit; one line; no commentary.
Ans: 38; %
